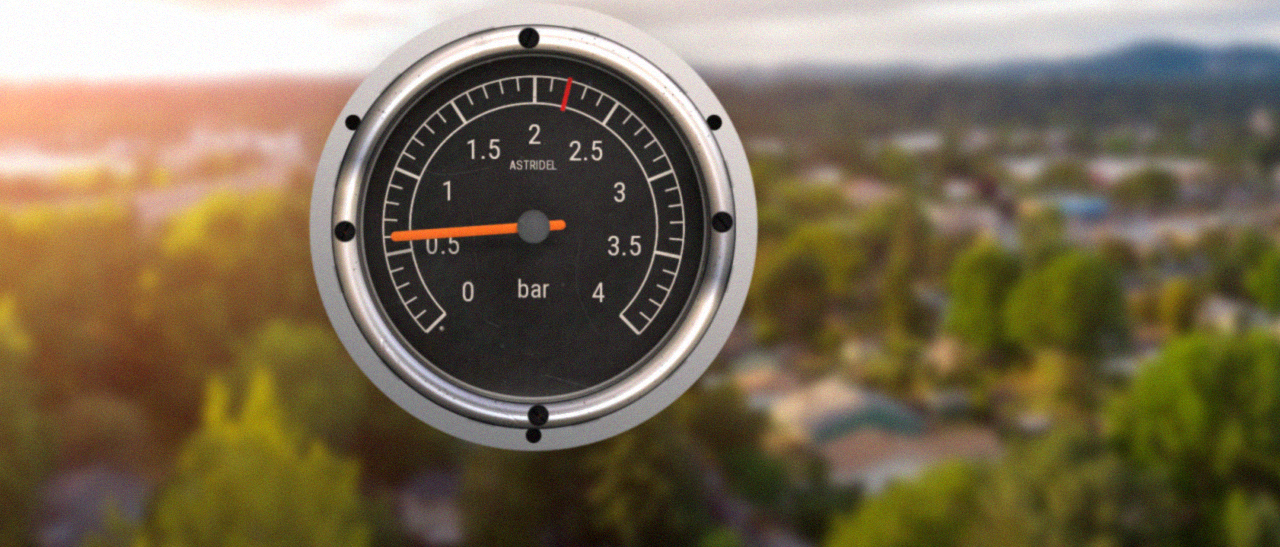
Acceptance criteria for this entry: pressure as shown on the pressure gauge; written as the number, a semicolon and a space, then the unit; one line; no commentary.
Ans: 0.6; bar
